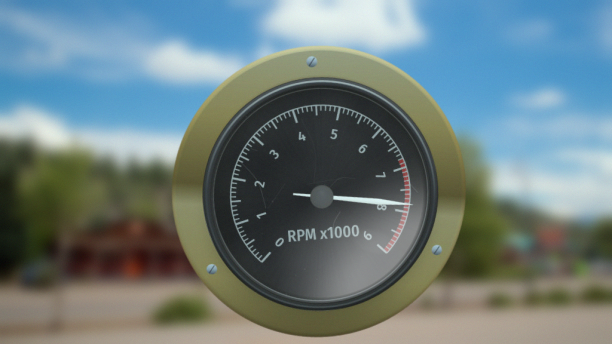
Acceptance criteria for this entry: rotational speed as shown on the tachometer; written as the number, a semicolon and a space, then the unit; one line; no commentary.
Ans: 7800; rpm
